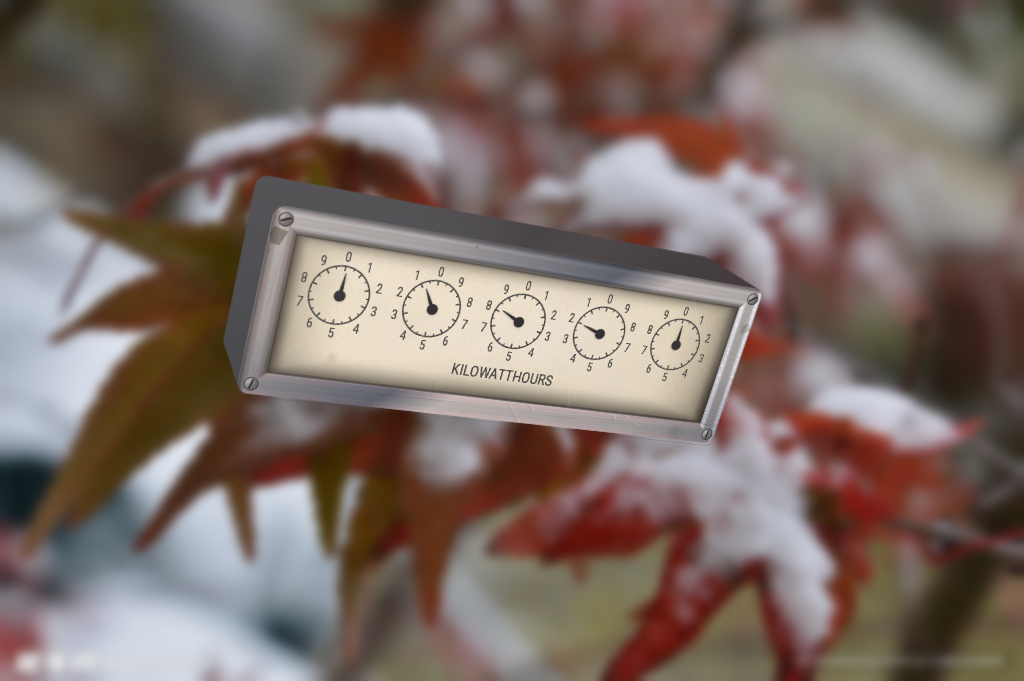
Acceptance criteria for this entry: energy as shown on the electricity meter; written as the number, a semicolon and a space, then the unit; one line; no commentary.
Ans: 820; kWh
